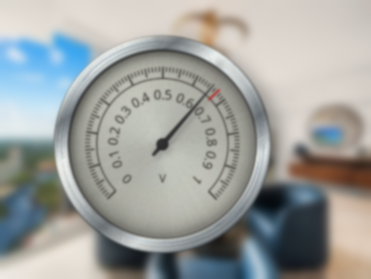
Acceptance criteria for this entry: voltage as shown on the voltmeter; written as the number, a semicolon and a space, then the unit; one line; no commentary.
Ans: 0.65; V
